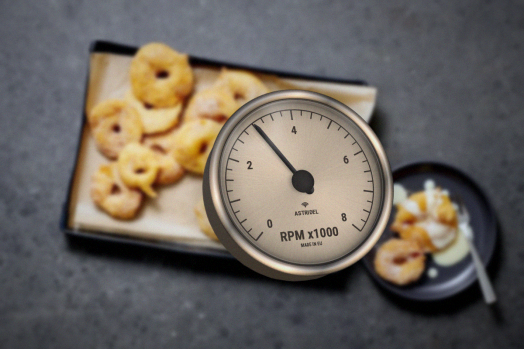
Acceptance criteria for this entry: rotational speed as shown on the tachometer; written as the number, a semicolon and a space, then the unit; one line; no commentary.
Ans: 3000; rpm
